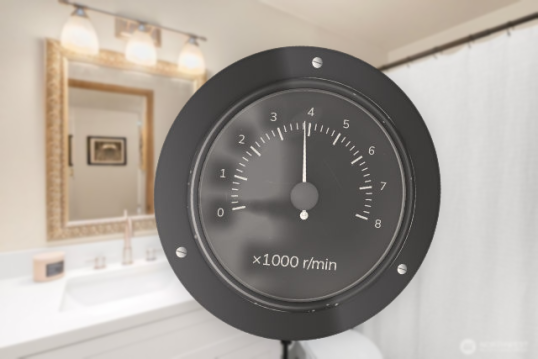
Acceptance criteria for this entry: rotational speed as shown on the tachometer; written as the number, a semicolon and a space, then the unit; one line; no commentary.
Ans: 3800; rpm
